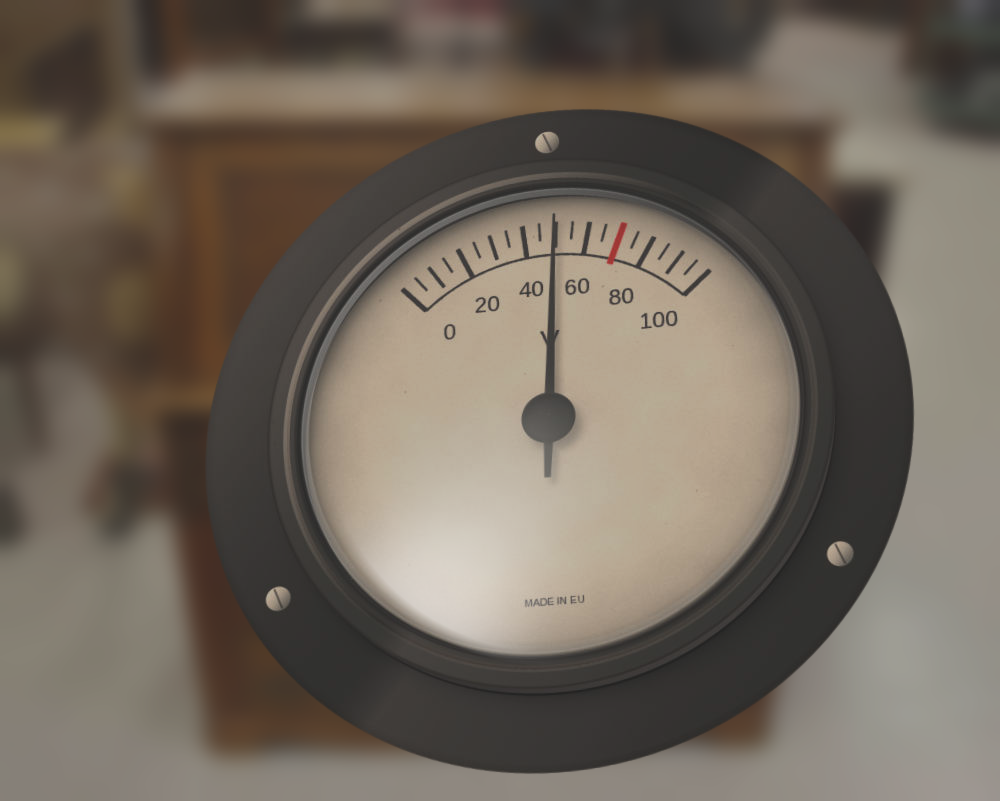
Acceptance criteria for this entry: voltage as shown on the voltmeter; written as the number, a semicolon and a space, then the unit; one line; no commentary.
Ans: 50; V
